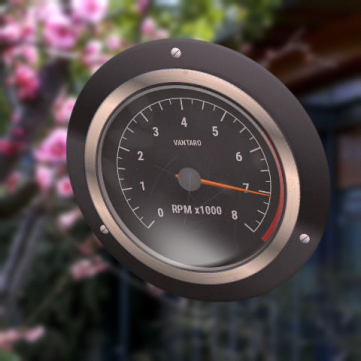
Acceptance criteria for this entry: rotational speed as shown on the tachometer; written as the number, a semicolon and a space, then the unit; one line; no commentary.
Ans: 7000; rpm
